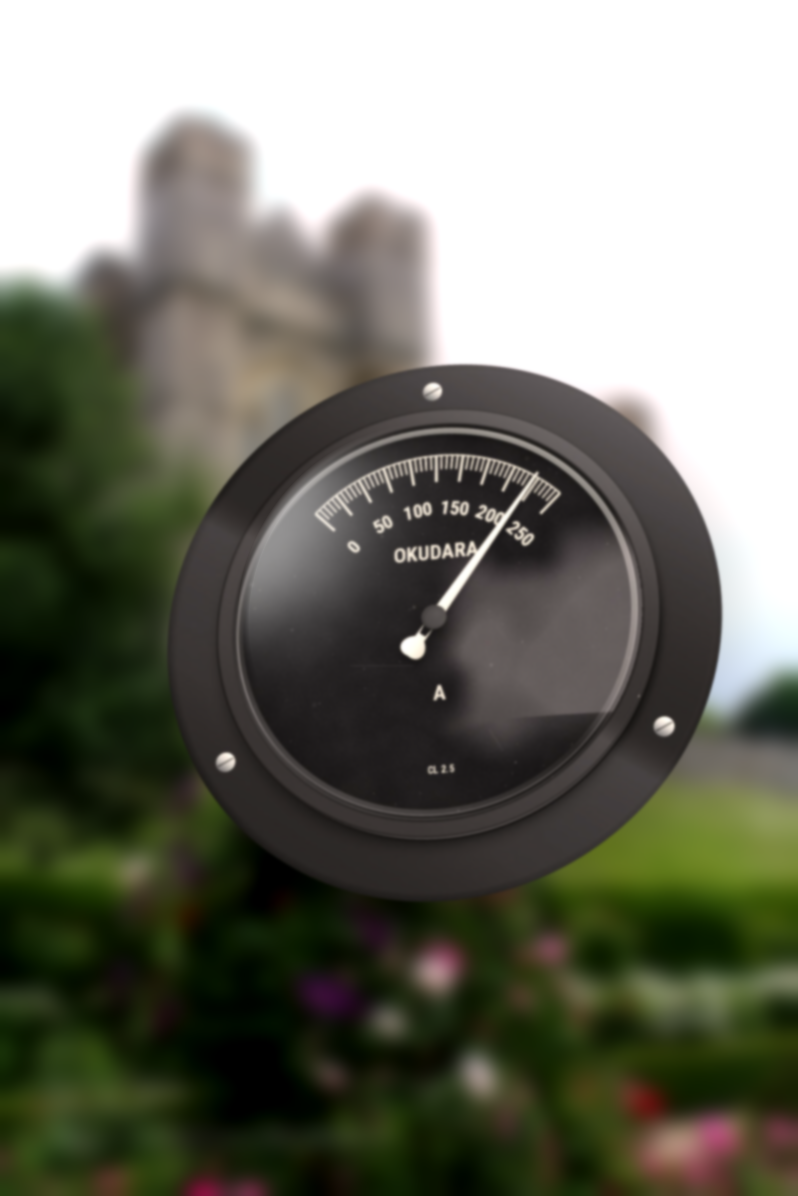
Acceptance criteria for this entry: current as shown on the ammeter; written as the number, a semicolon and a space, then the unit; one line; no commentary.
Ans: 225; A
